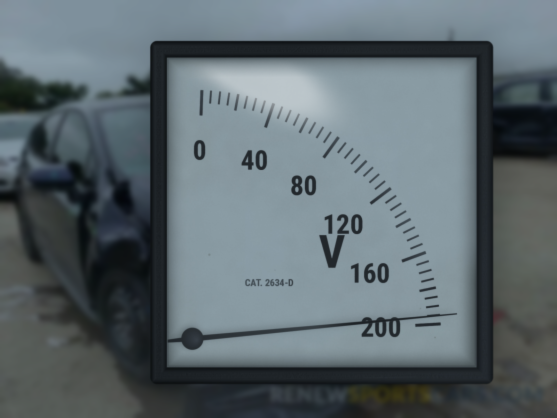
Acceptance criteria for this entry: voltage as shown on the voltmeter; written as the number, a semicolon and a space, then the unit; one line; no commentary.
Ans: 195; V
